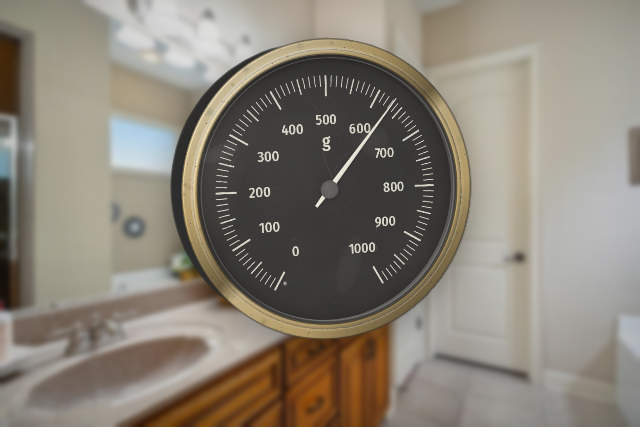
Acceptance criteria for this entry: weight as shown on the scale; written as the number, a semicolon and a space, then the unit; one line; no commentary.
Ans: 630; g
